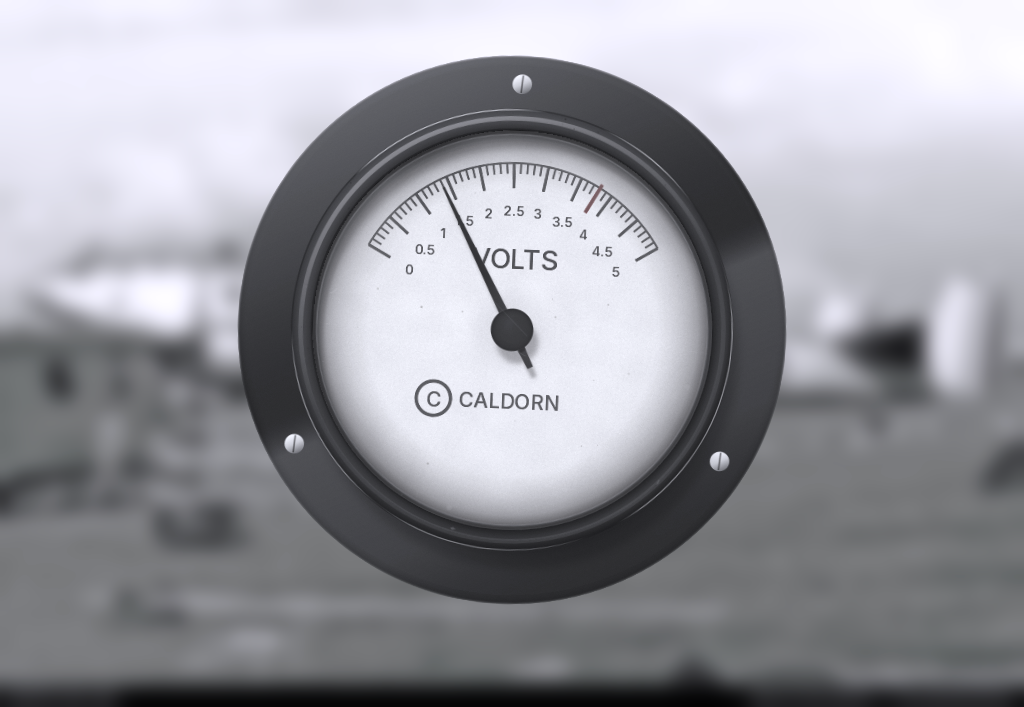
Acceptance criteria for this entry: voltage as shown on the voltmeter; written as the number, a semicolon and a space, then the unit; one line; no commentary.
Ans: 1.4; V
